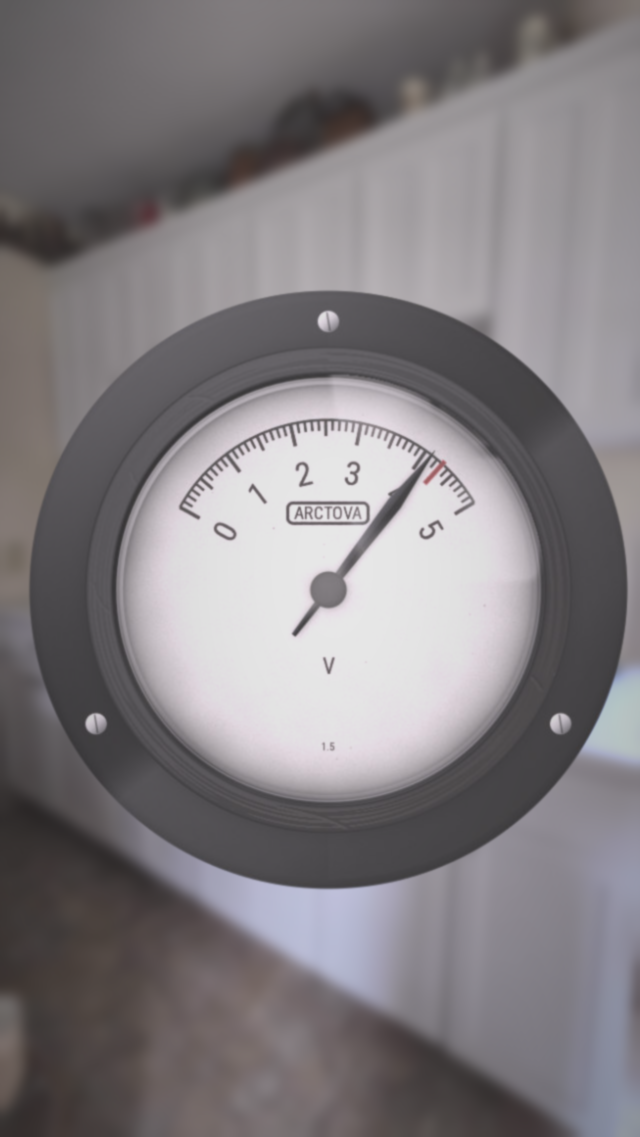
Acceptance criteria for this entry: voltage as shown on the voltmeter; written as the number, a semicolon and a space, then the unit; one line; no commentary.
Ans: 4.1; V
